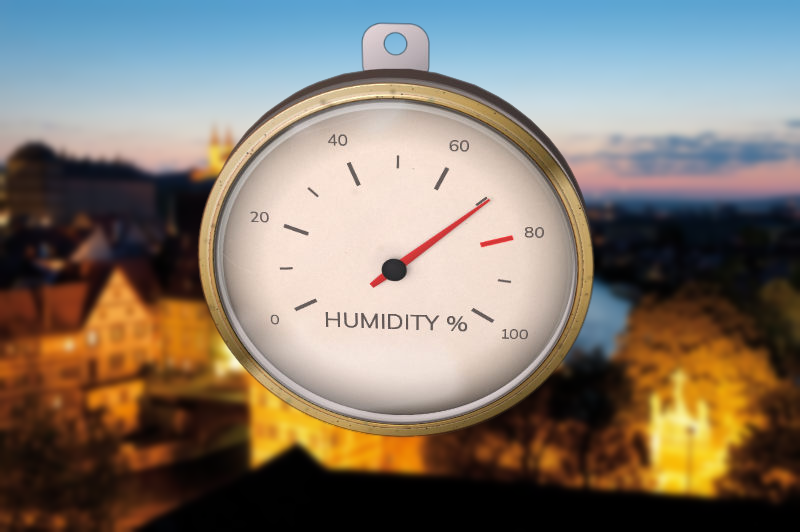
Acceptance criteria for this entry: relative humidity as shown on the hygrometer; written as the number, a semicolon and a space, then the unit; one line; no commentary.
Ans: 70; %
